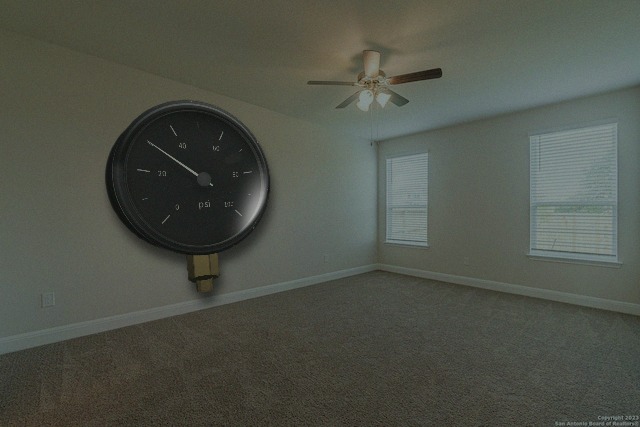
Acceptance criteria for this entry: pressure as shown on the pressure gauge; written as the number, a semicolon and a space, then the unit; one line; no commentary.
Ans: 30; psi
